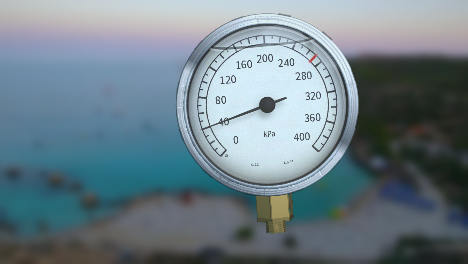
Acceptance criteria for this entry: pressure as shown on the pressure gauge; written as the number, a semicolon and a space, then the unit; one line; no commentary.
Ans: 40; kPa
